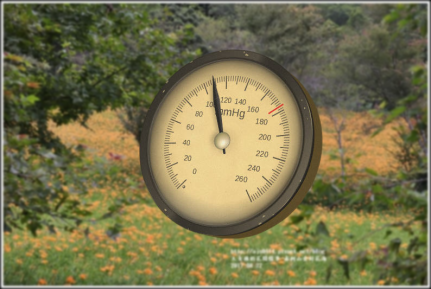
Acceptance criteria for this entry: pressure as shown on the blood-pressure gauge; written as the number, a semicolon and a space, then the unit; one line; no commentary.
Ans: 110; mmHg
